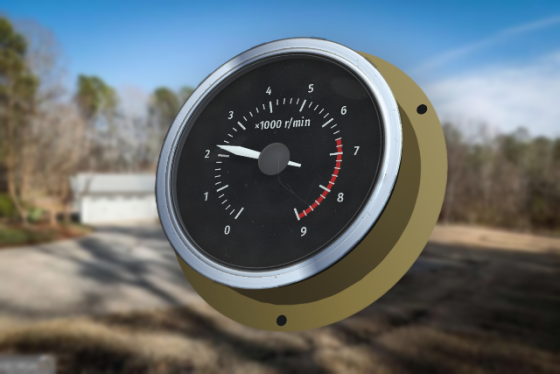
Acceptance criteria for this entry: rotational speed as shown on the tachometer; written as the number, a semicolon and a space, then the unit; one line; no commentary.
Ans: 2200; rpm
